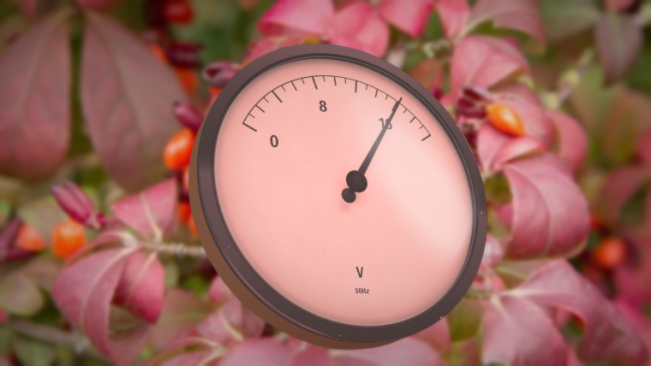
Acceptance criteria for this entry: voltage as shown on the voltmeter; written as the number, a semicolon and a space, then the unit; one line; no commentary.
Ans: 16; V
